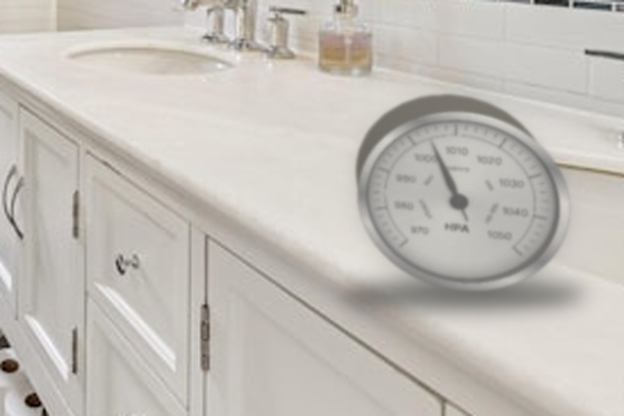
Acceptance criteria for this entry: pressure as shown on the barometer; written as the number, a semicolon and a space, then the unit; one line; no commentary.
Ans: 1004; hPa
